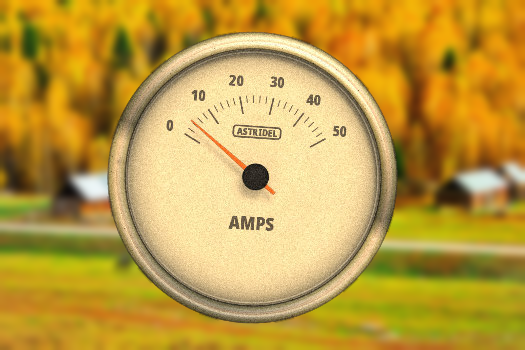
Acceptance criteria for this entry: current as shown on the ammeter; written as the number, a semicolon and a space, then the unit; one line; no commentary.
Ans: 4; A
